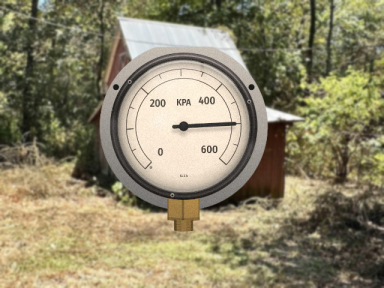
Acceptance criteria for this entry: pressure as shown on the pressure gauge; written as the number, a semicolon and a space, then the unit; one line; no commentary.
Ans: 500; kPa
